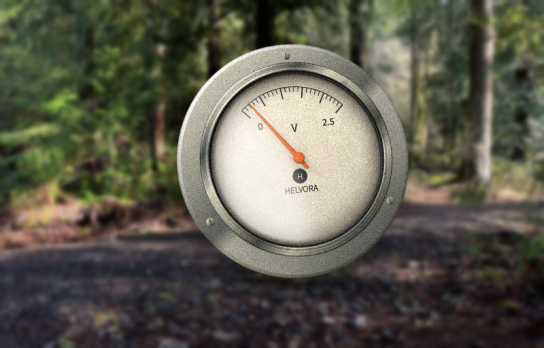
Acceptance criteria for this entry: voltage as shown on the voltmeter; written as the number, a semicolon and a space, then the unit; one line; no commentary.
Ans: 0.2; V
